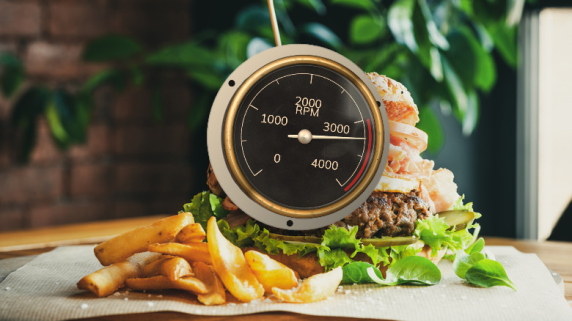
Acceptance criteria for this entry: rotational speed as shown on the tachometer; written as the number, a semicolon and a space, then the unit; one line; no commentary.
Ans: 3250; rpm
